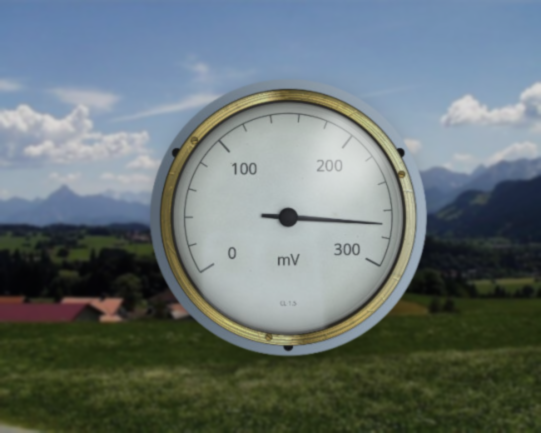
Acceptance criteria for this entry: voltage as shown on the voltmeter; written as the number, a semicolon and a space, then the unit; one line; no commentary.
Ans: 270; mV
